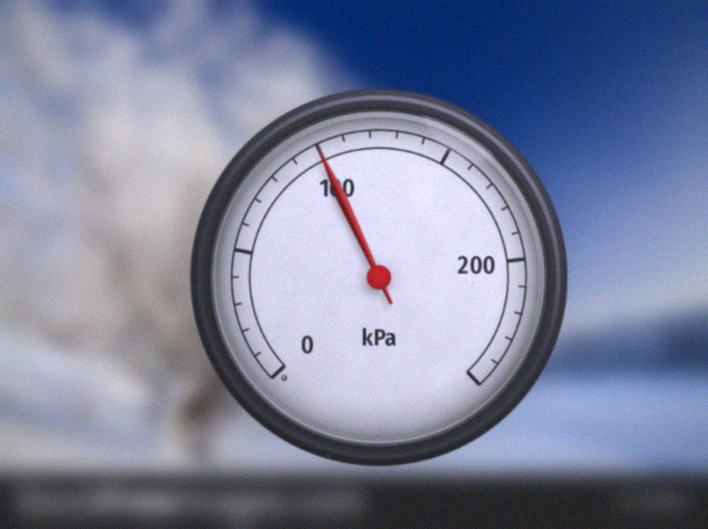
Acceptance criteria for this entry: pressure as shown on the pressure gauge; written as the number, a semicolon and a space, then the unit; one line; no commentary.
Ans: 100; kPa
